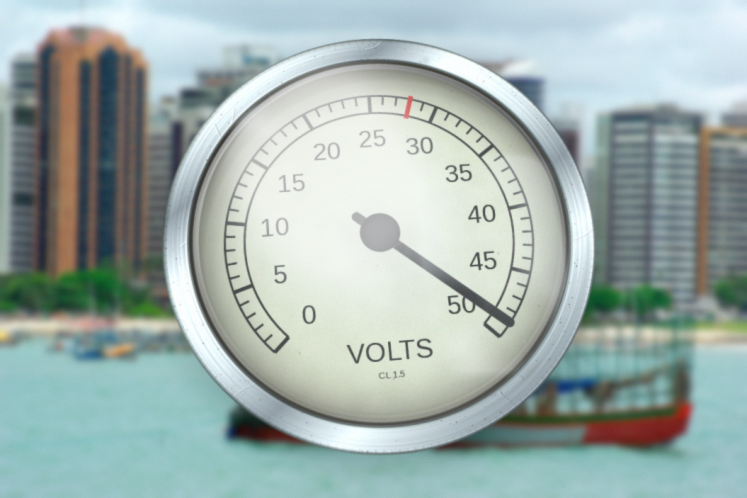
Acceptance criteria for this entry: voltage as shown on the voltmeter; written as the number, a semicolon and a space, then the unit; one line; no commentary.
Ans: 49; V
